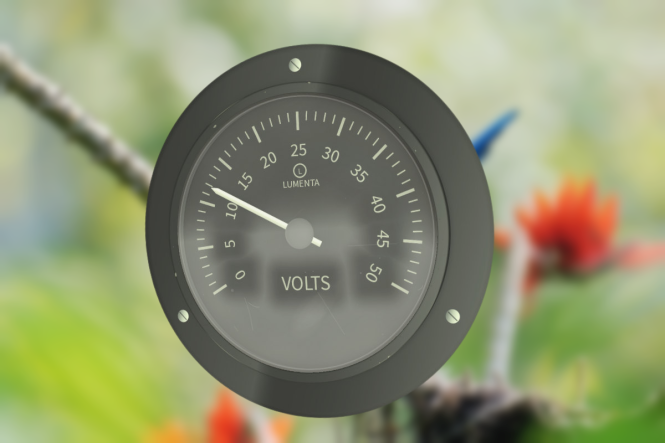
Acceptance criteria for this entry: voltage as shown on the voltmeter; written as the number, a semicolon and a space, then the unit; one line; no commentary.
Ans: 12; V
